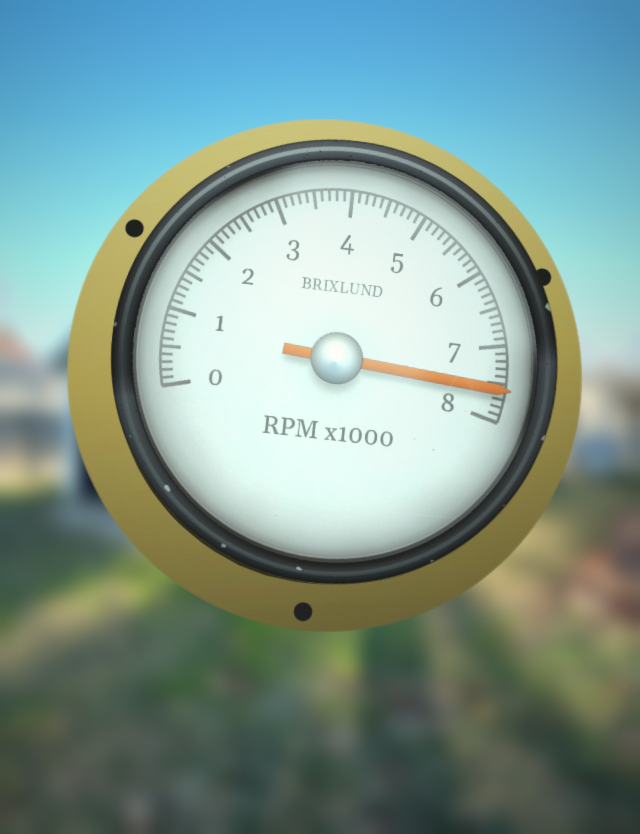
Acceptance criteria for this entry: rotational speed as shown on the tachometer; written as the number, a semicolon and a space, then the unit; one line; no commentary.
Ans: 7600; rpm
